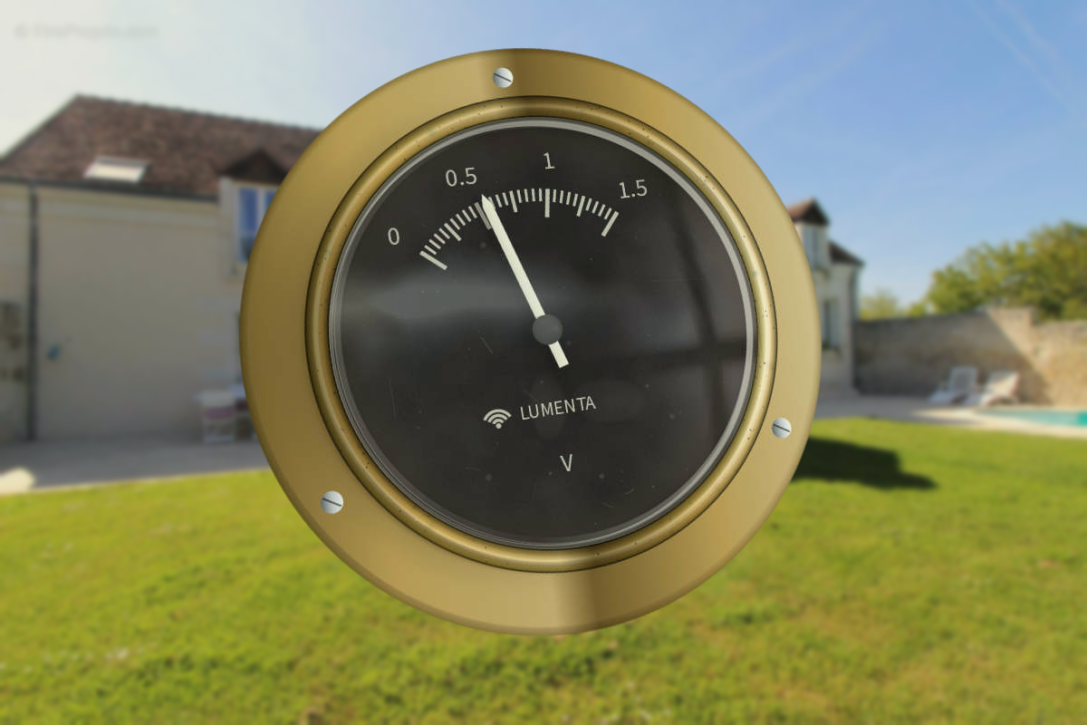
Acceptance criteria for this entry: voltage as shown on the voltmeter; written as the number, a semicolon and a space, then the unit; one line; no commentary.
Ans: 0.55; V
